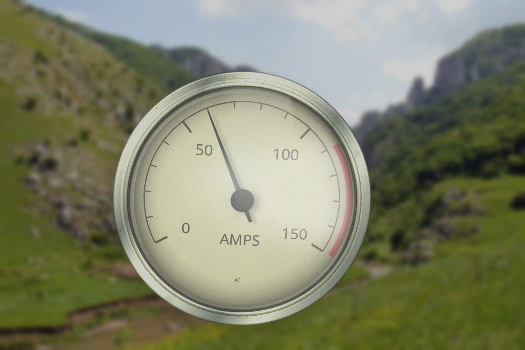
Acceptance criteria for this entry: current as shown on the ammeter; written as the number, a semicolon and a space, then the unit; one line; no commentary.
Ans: 60; A
